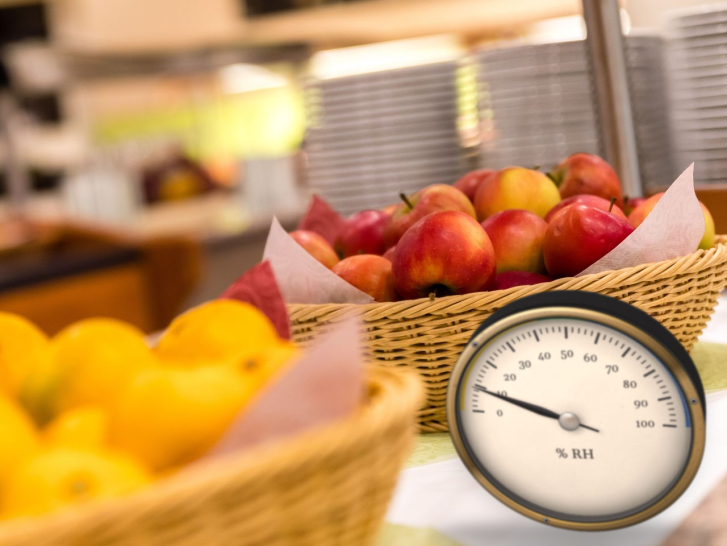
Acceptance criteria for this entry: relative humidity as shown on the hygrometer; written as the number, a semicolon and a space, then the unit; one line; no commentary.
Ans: 10; %
